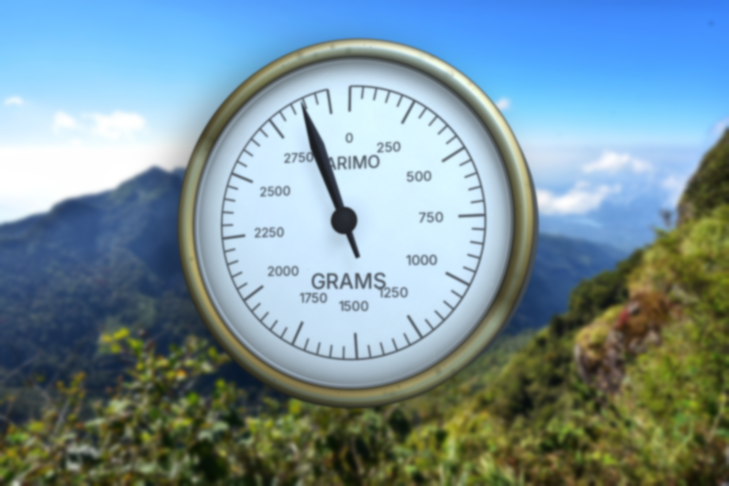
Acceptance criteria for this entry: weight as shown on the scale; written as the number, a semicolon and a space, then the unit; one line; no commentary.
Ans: 2900; g
